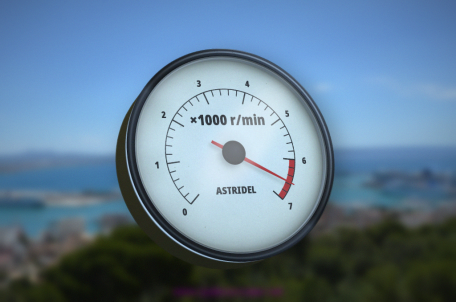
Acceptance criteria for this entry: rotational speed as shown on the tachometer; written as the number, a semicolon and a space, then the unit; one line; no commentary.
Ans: 6600; rpm
